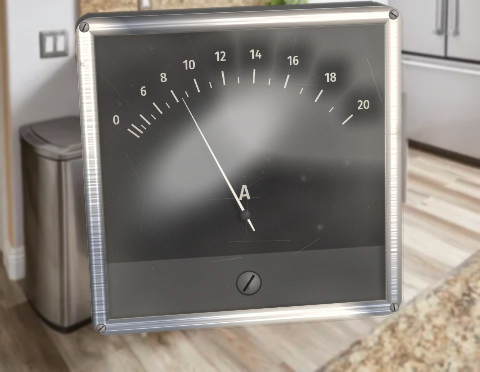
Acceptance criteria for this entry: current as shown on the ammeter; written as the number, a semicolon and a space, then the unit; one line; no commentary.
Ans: 8.5; A
